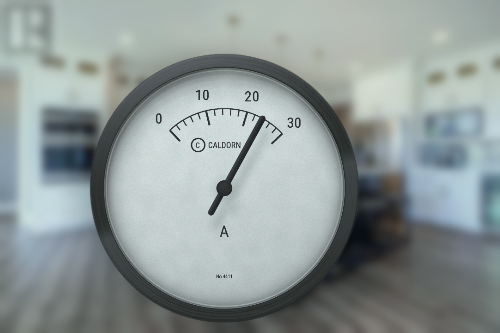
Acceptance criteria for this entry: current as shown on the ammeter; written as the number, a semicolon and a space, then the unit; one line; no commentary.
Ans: 24; A
